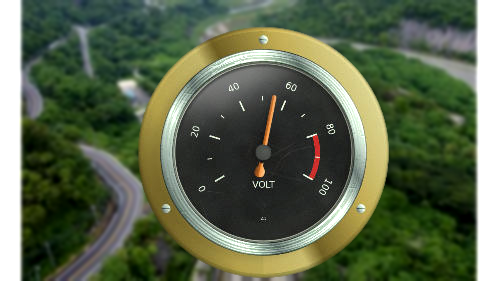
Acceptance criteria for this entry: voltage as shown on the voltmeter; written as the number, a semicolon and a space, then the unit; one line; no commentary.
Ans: 55; V
